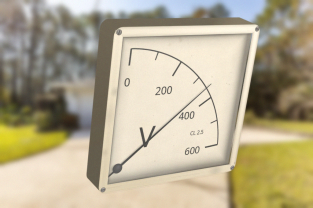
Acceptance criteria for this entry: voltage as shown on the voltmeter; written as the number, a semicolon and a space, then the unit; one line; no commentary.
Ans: 350; V
